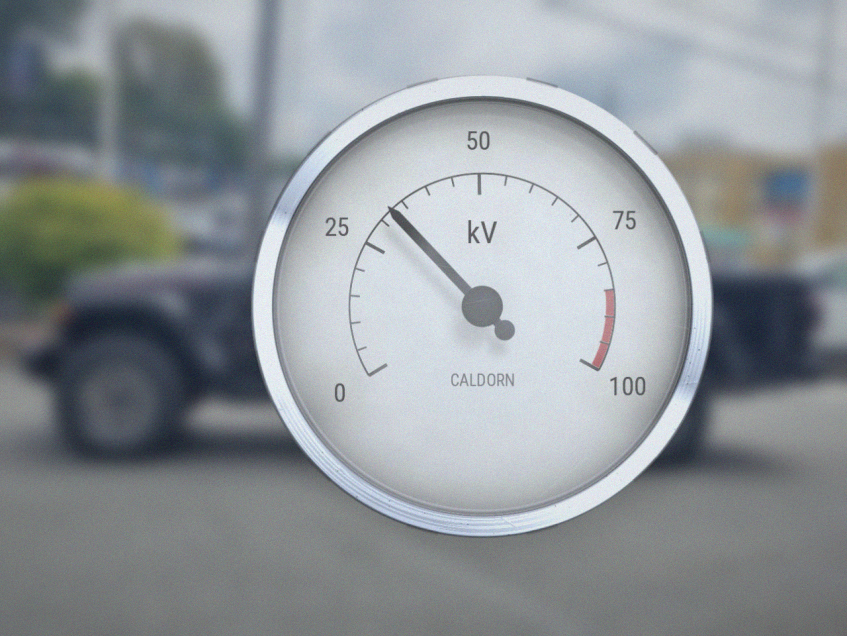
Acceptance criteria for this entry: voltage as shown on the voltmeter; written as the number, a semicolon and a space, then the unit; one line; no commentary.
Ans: 32.5; kV
